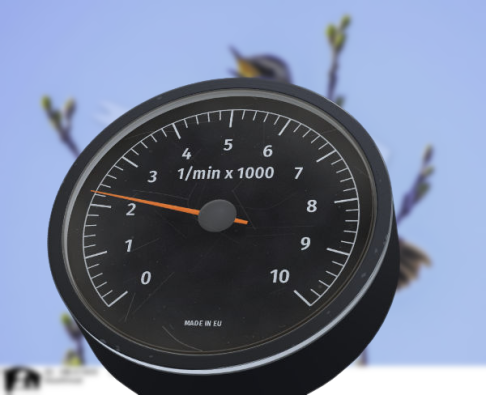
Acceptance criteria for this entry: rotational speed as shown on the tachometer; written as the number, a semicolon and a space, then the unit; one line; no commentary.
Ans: 2200; rpm
